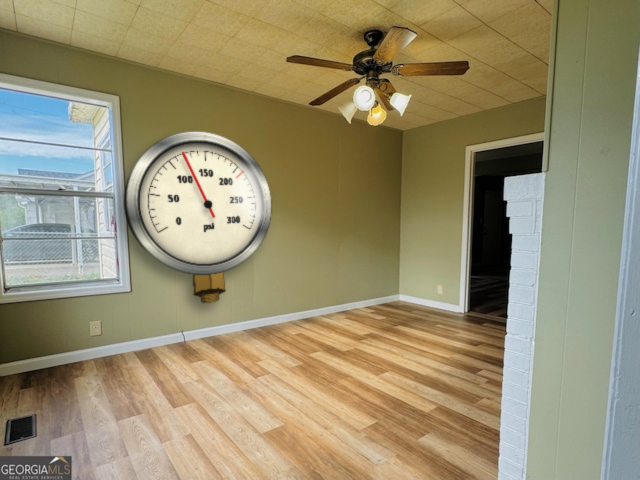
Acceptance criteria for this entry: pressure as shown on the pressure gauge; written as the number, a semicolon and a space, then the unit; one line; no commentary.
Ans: 120; psi
